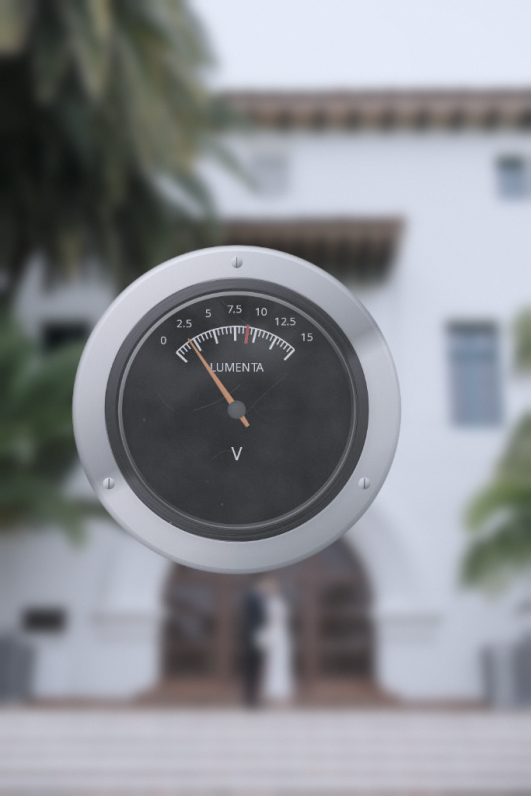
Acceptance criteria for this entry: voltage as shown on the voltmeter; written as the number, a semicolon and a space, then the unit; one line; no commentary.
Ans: 2; V
